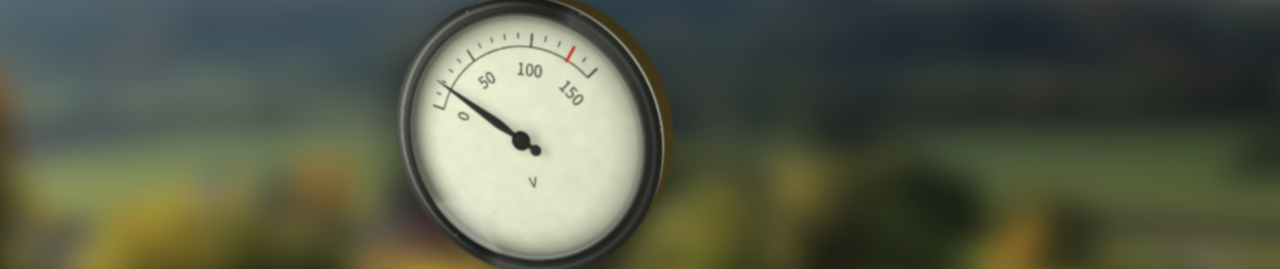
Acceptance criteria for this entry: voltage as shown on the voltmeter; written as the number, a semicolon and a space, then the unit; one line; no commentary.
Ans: 20; V
